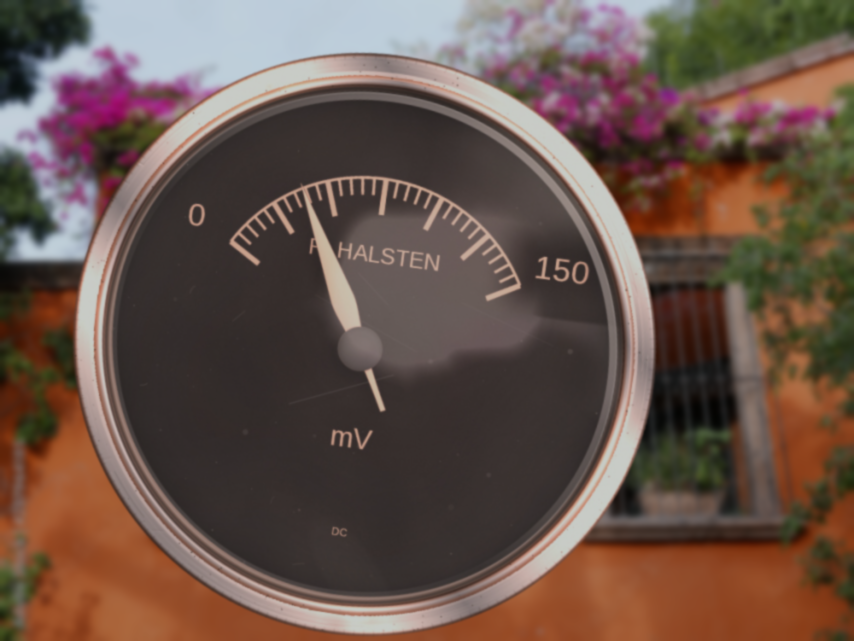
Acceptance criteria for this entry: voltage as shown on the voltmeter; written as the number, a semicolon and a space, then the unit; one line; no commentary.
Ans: 40; mV
